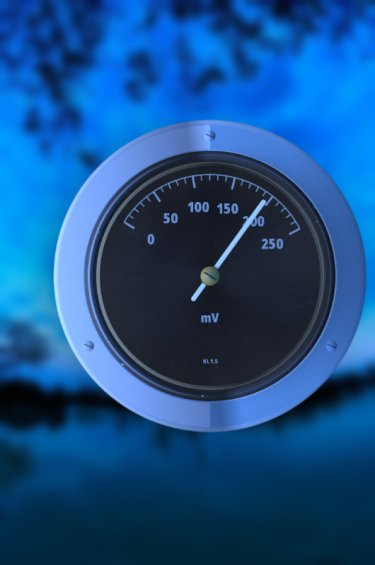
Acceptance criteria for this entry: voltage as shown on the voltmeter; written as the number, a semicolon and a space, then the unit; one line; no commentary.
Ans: 195; mV
